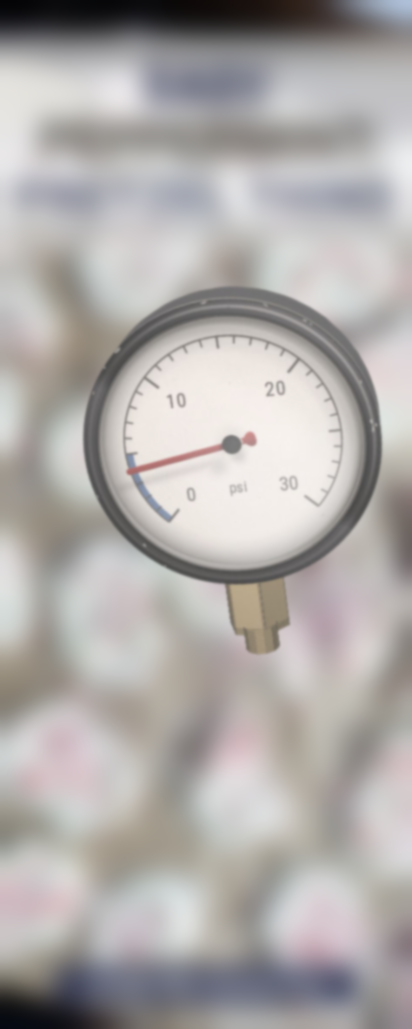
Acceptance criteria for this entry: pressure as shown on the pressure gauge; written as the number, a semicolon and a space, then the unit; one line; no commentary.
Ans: 4; psi
